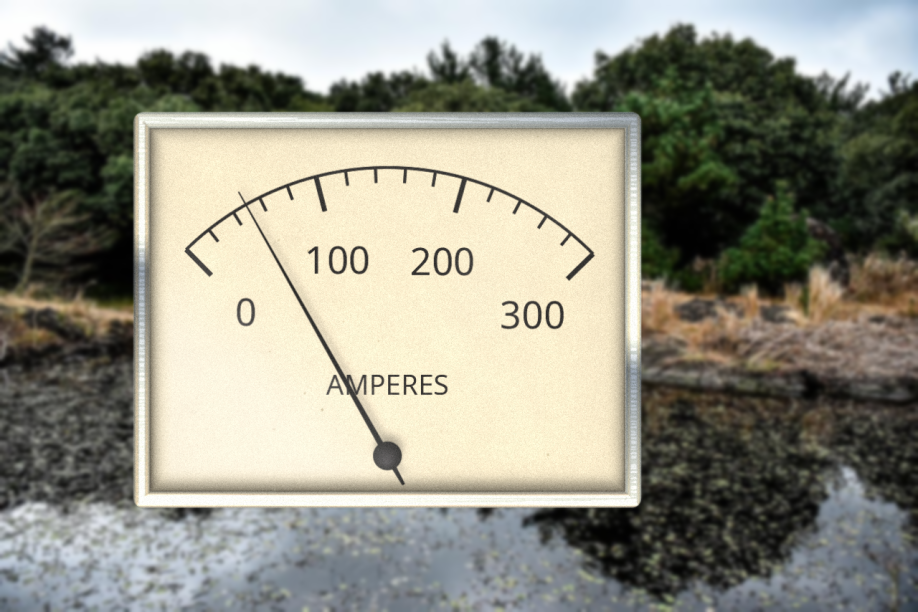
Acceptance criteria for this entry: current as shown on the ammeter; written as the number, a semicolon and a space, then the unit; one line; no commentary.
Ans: 50; A
